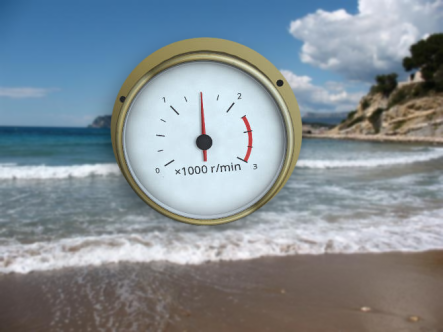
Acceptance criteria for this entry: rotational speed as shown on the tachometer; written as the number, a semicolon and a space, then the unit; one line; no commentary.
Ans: 1500; rpm
